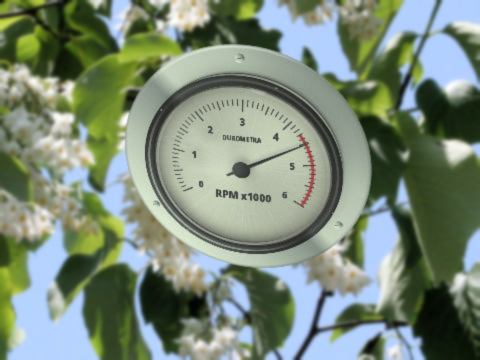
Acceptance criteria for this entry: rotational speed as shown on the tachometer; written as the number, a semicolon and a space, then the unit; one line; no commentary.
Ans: 4500; rpm
